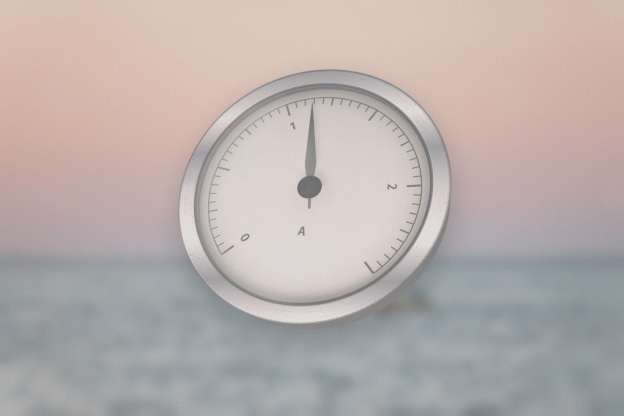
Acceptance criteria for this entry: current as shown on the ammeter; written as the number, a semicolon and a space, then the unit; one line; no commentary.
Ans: 1.15; A
